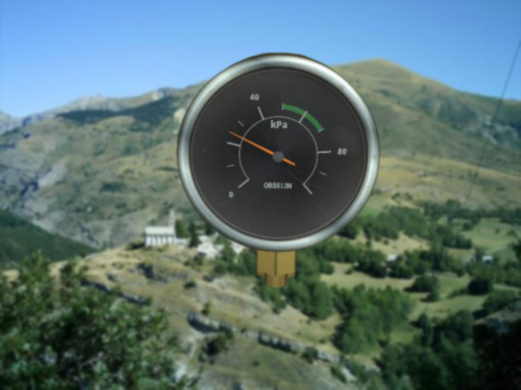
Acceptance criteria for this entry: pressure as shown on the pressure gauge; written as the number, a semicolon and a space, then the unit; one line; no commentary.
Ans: 25; kPa
